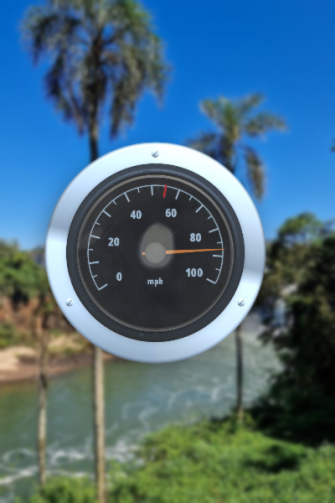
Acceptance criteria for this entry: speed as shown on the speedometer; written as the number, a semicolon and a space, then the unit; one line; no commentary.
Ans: 87.5; mph
